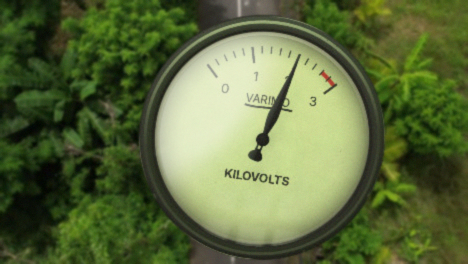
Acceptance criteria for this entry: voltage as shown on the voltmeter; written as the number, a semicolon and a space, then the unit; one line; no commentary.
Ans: 2; kV
